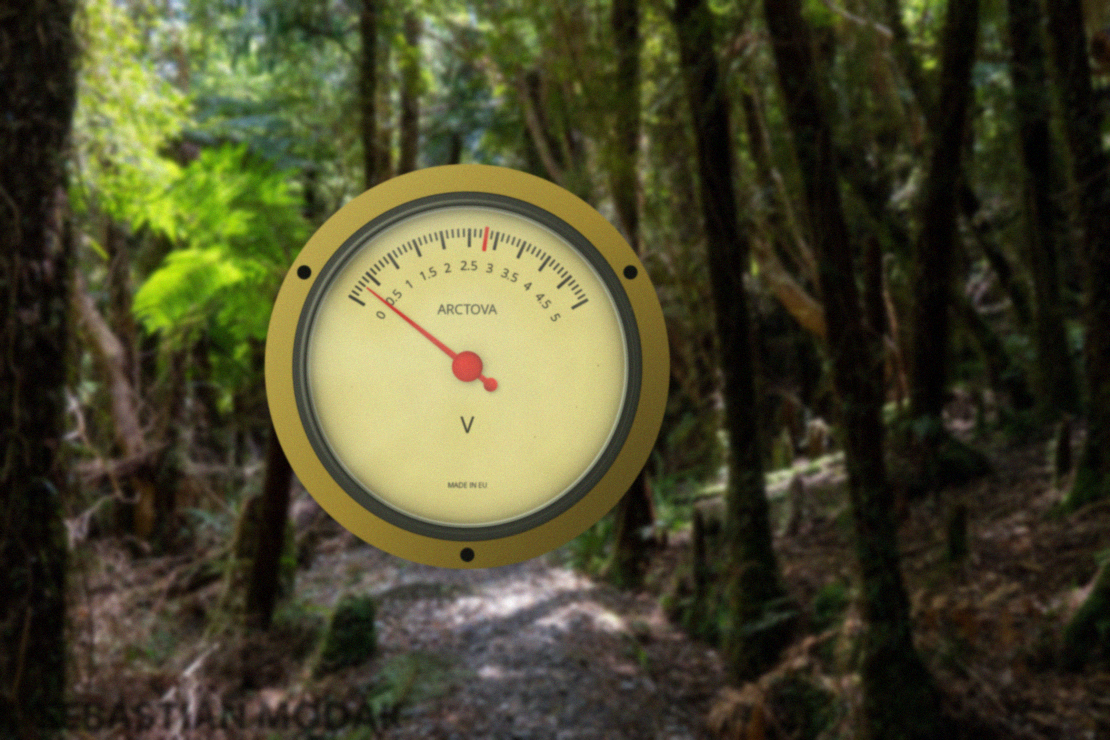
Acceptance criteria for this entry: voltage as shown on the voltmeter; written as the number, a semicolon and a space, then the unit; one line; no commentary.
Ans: 0.3; V
